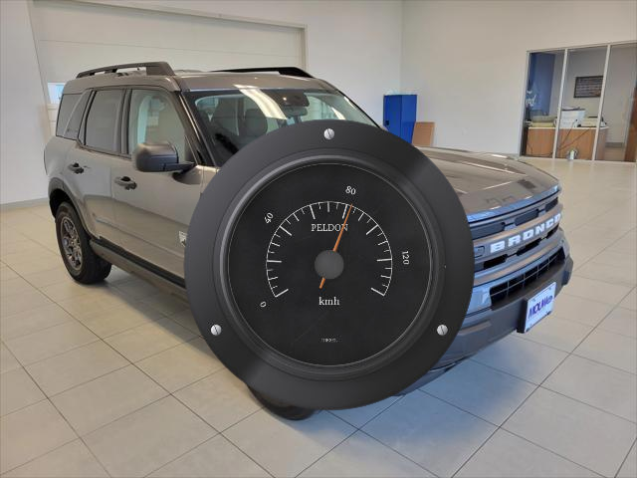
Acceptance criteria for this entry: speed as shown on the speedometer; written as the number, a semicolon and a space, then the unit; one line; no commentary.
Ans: 82.5; km/h
